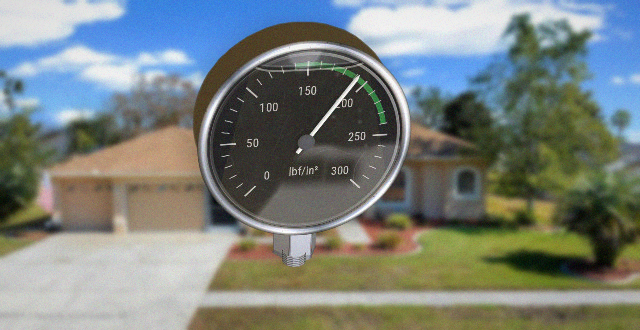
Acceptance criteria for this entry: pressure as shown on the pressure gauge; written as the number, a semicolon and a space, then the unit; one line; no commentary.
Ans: 190; psi
